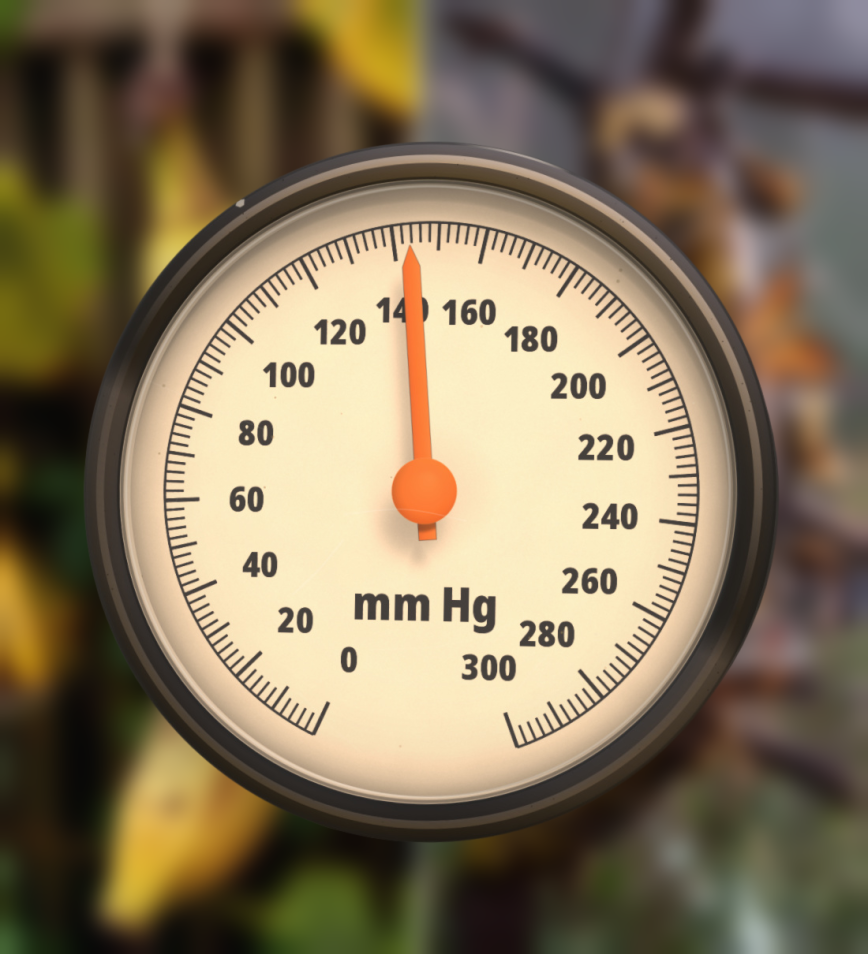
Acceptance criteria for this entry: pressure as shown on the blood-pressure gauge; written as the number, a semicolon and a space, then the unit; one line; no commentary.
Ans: 144; mmHg
